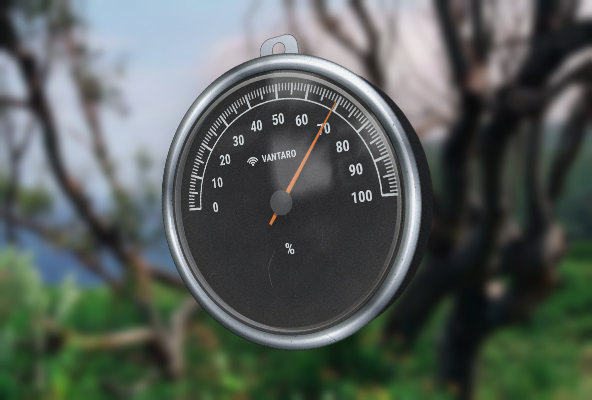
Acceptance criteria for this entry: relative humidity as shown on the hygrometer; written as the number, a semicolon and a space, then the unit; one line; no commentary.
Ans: 70; %
